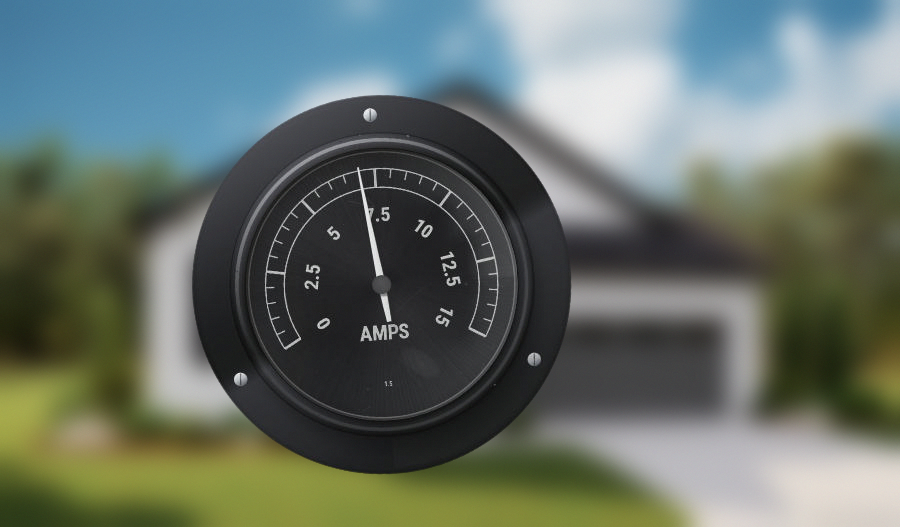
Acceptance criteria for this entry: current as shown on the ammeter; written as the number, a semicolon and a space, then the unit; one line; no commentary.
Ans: 7; A
